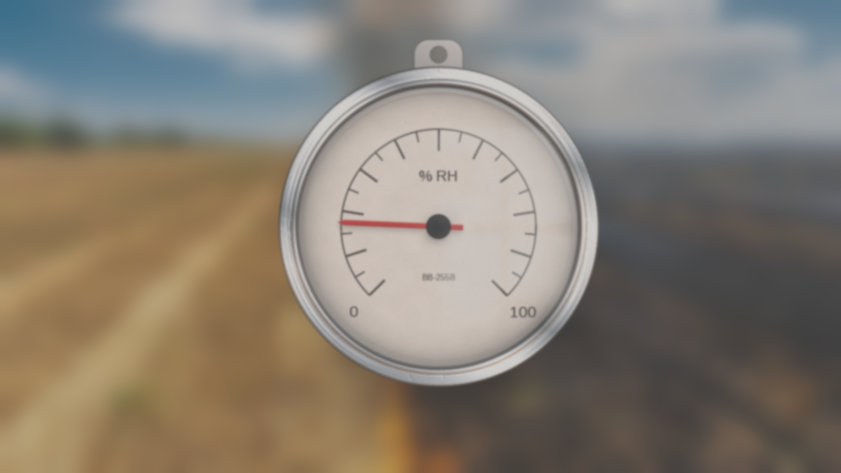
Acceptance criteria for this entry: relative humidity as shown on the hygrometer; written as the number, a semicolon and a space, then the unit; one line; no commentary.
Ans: 17.5; %
